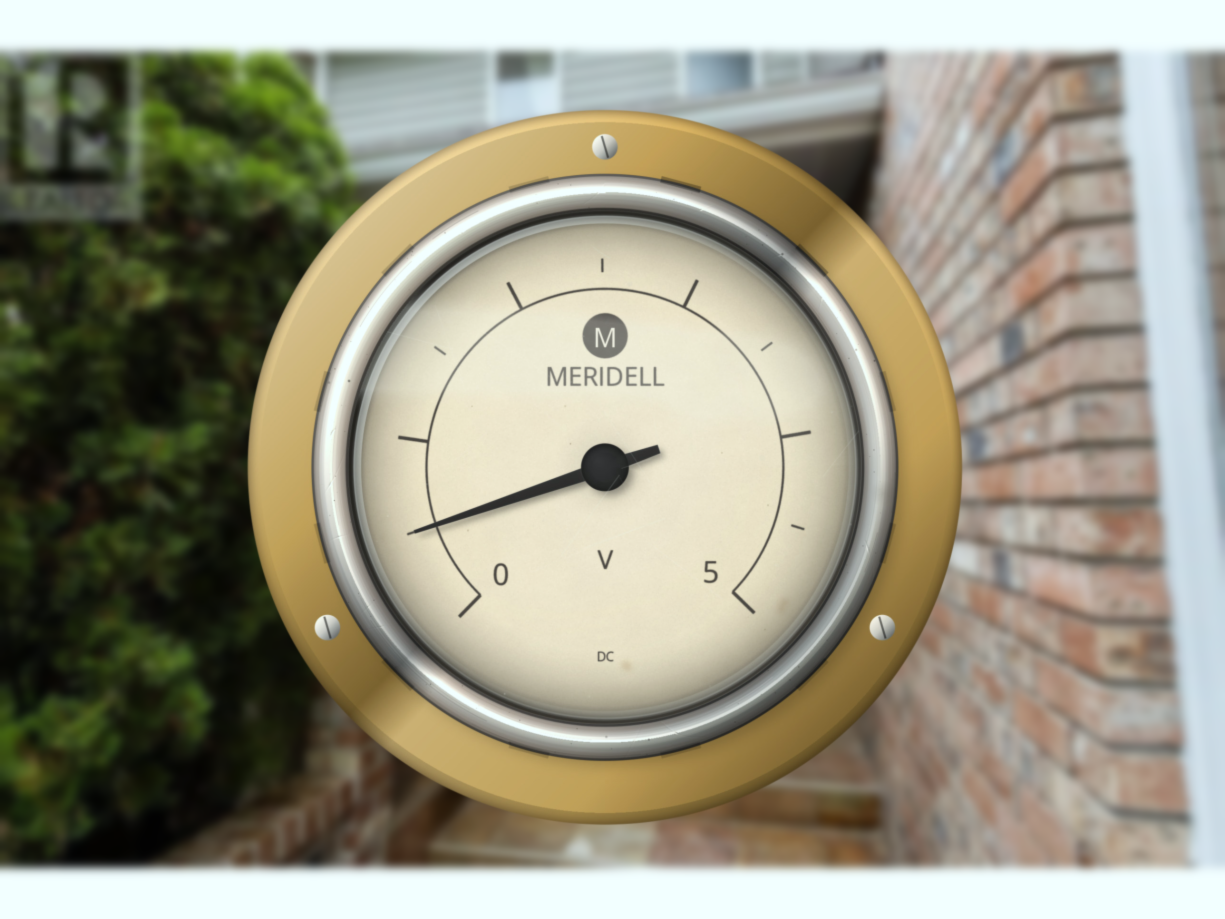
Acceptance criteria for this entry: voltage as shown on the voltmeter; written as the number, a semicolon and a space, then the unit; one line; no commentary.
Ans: 0.5; V
